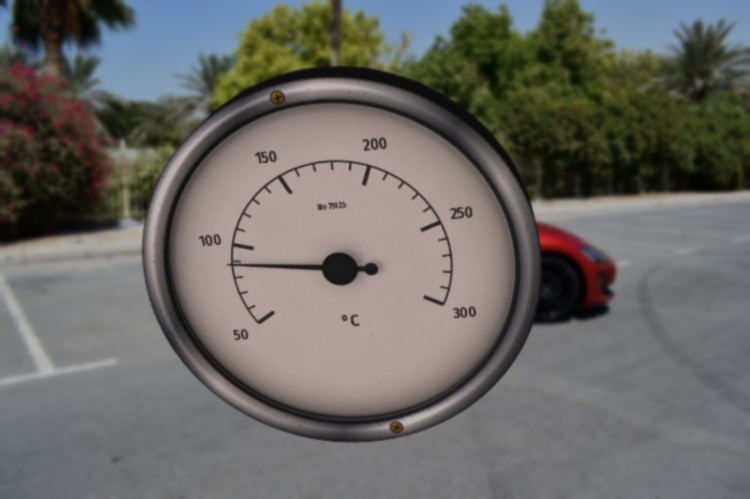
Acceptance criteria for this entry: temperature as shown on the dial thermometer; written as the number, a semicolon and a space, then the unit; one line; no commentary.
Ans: 90; °C
